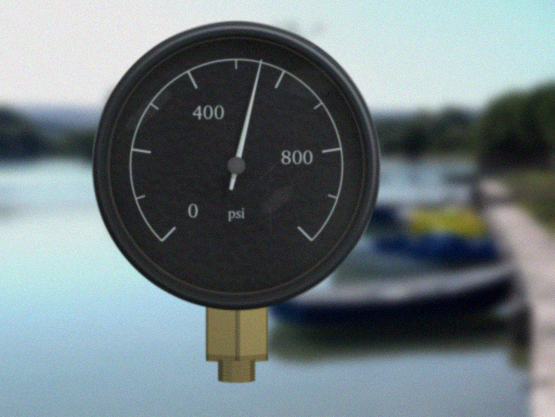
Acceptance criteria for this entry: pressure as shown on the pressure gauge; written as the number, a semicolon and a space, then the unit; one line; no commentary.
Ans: 550; psi
